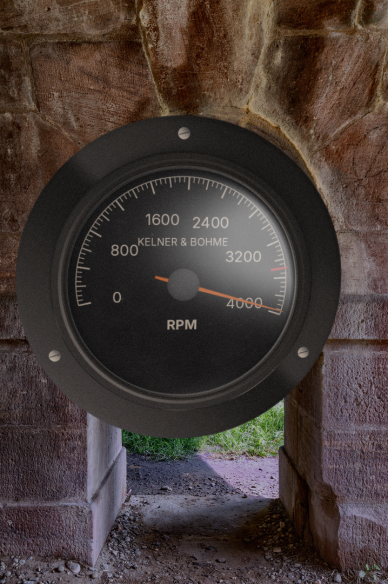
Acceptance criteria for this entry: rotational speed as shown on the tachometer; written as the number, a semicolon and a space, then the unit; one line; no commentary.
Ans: 3950; rpm
